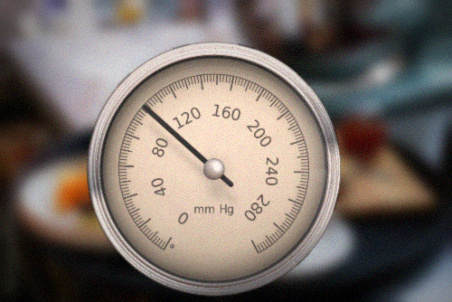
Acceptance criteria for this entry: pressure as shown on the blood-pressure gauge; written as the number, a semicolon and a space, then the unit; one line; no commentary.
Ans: 100; mmHg
